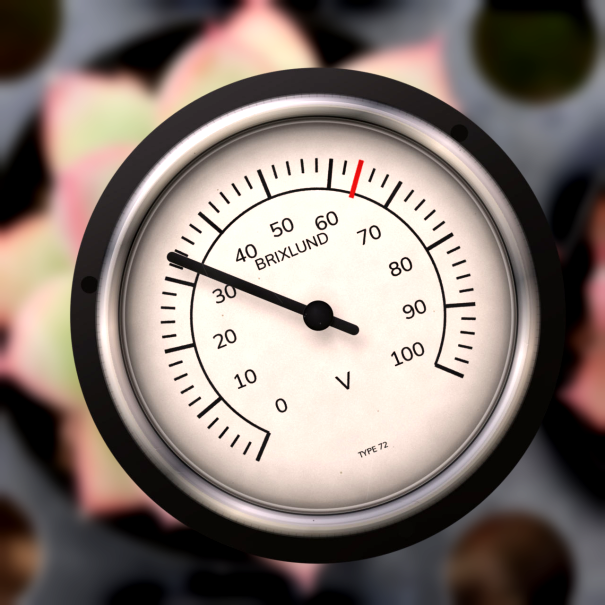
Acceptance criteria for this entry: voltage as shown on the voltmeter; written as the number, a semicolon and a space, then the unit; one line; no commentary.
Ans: 33; V
